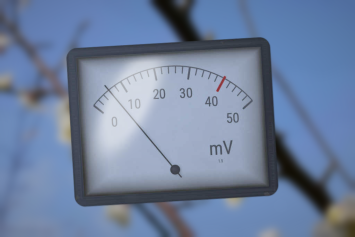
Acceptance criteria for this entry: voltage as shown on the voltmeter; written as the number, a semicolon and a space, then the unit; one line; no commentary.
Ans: 6; mV
